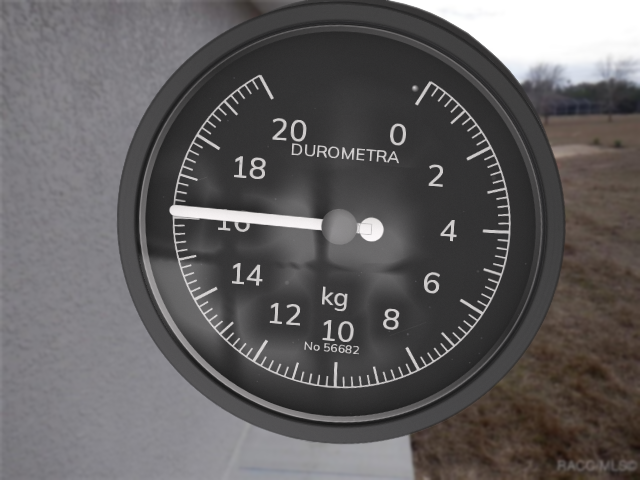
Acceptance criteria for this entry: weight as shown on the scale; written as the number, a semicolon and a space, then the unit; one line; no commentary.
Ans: 16.2; kg
